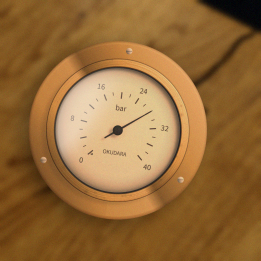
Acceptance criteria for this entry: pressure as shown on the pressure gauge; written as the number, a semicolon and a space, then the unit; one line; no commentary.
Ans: 28; bar
